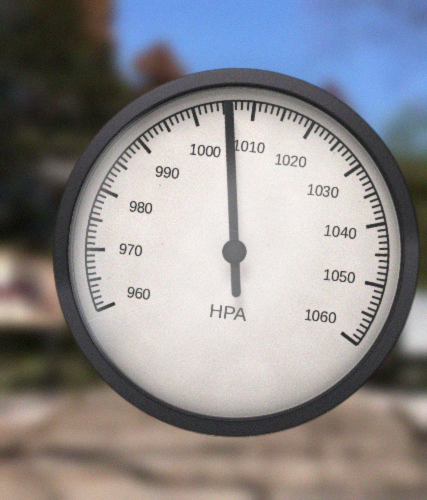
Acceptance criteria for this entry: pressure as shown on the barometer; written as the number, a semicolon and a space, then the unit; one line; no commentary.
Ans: 1006; hPa
